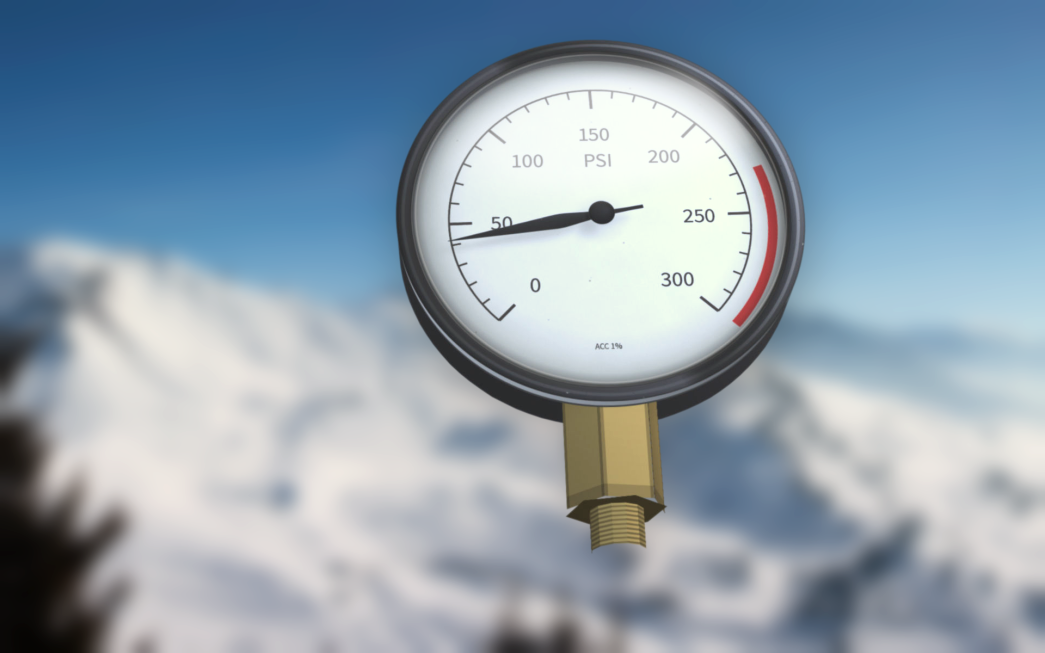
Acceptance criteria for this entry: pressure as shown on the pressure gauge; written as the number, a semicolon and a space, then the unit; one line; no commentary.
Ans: 40; psi
